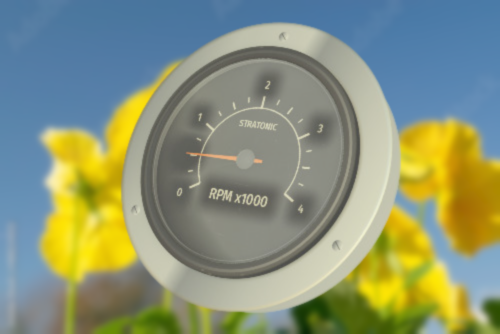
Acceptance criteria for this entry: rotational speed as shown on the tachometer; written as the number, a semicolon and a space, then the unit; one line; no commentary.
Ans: 500; rpm
